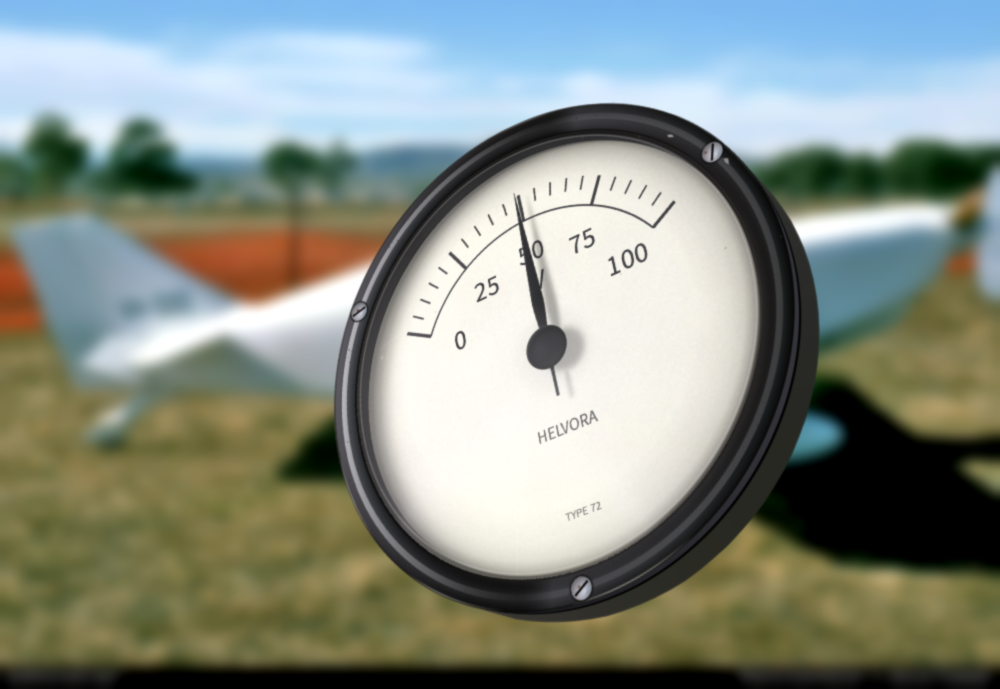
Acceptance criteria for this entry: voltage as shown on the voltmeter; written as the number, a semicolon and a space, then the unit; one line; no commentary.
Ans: 50; V
